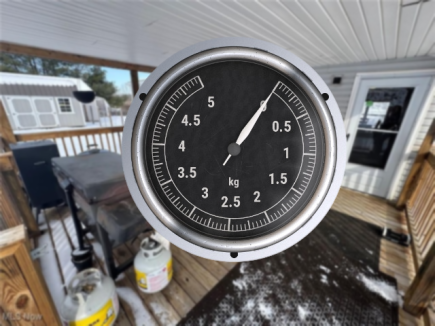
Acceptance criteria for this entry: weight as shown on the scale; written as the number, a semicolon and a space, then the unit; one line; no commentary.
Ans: 0; kg
